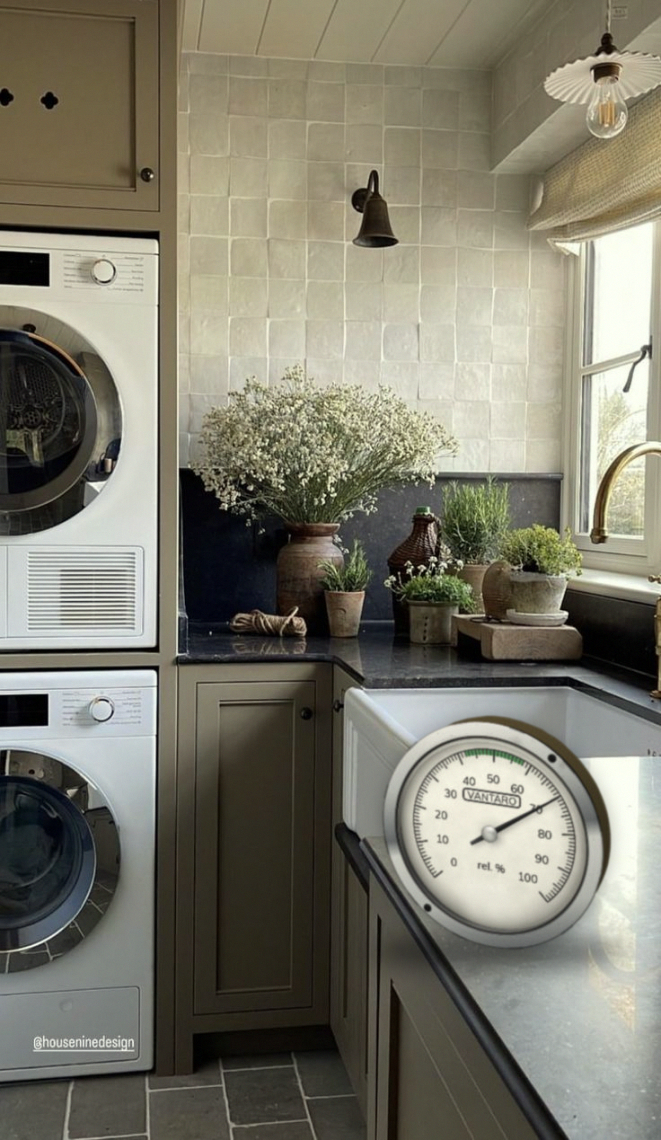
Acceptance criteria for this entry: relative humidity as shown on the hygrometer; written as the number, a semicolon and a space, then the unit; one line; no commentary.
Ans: 70; %
